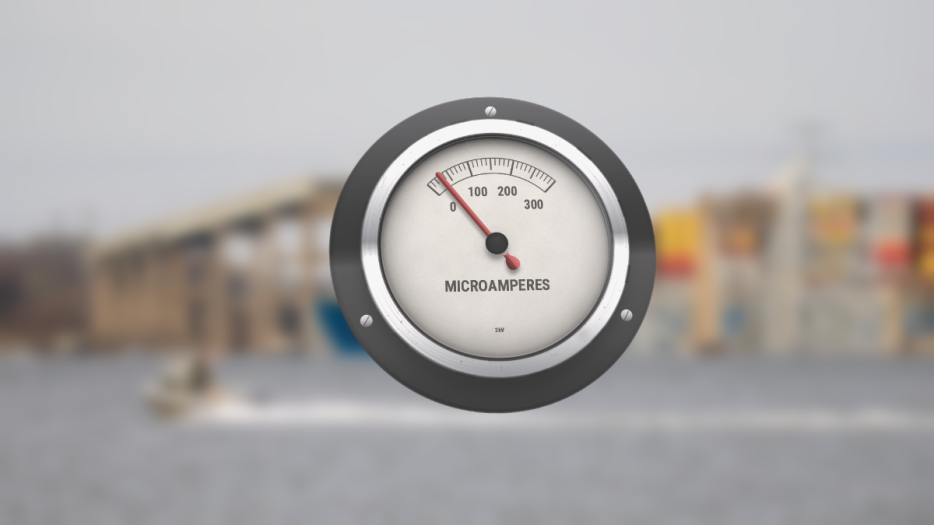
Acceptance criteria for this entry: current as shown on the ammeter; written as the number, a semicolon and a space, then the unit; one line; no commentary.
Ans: 30; µA
